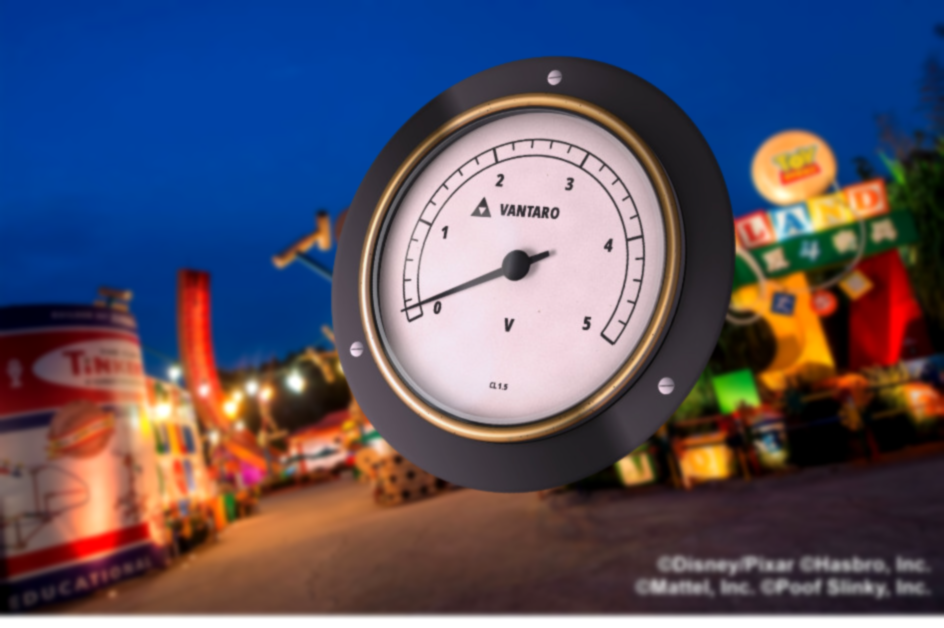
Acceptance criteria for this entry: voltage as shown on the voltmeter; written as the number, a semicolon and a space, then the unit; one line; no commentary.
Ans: 0.1; V
